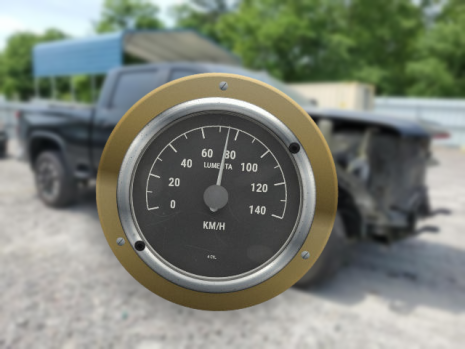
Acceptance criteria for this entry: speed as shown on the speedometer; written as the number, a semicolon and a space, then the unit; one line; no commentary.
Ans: 75; km/h
